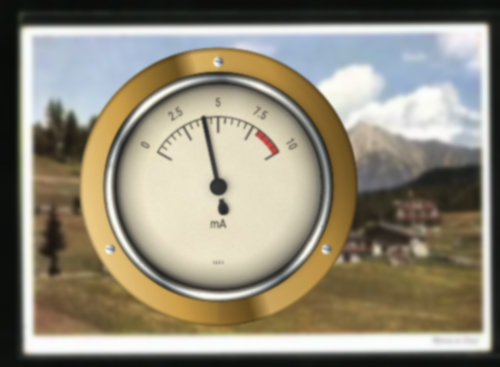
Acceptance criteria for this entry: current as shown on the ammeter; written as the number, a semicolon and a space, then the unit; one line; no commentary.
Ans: 4; mA
